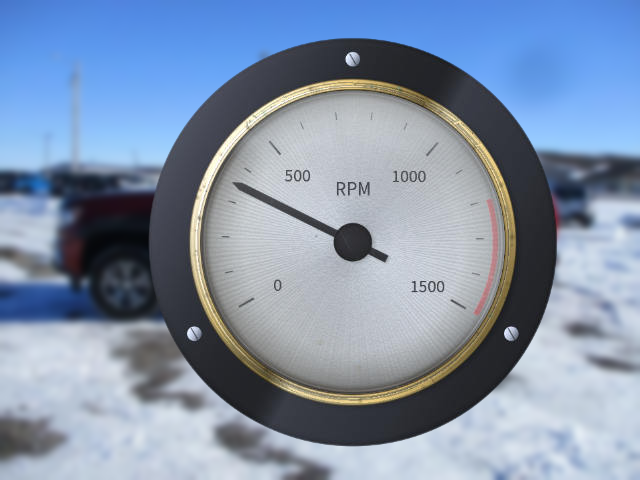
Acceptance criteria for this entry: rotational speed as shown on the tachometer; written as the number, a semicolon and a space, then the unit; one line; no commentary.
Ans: 350; rpm
